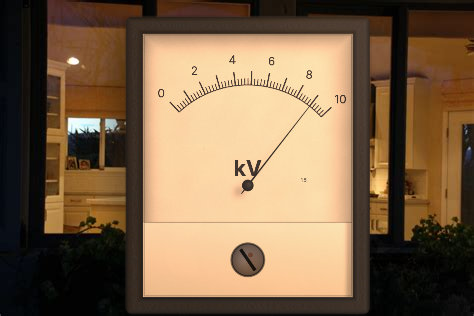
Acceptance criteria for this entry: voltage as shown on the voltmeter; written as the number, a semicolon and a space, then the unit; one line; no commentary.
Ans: 9; kV
